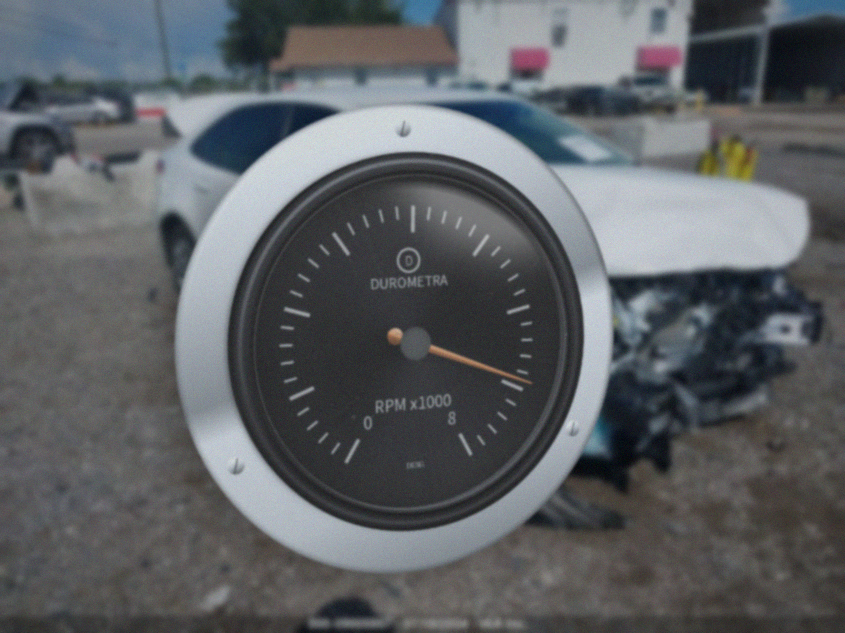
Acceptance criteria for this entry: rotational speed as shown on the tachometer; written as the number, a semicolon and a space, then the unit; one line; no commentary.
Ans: 6900; rpm
